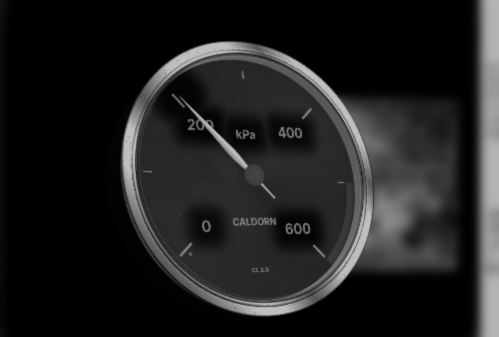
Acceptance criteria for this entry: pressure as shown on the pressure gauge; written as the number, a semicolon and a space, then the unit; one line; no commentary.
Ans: 200; kPa
